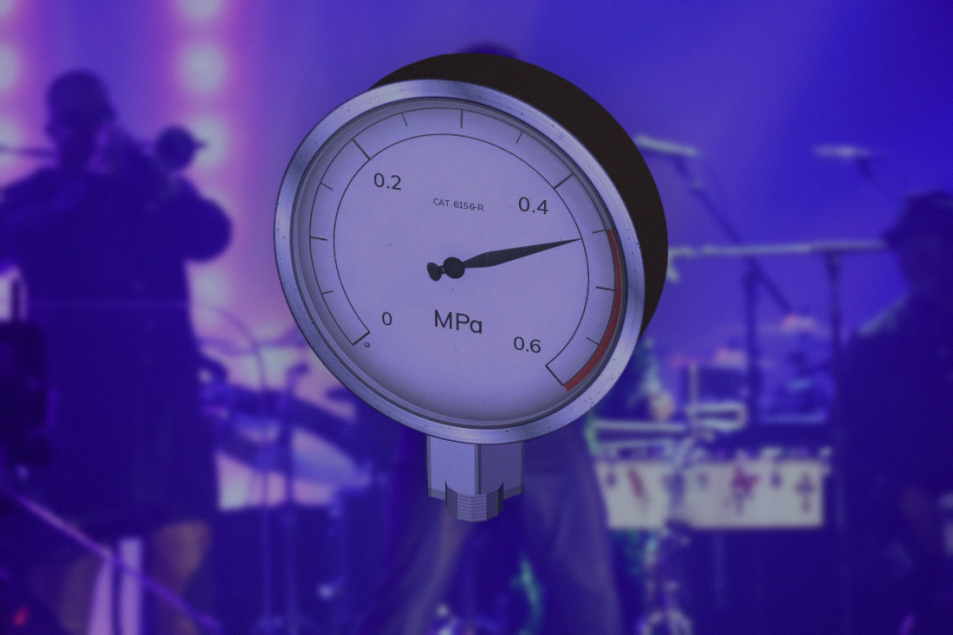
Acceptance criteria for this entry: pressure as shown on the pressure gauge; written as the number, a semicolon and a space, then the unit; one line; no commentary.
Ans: 0.45; MPa
